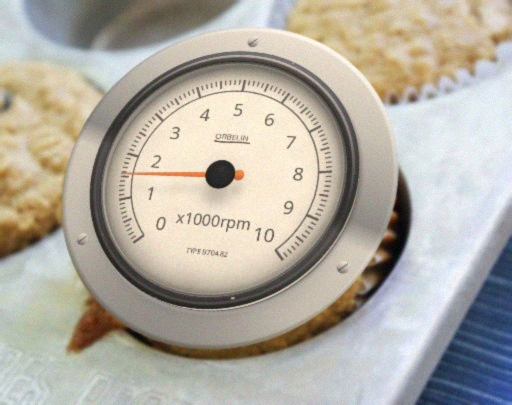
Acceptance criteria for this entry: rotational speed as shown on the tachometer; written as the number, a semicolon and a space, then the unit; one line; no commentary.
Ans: 1500; rpm
